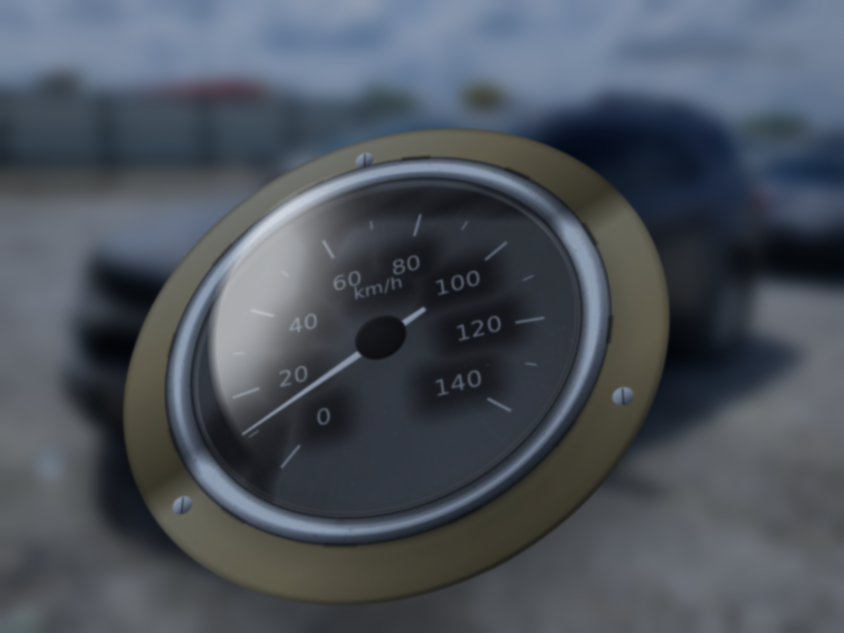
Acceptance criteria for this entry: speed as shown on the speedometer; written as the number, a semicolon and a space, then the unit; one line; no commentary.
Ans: 10; km/h
